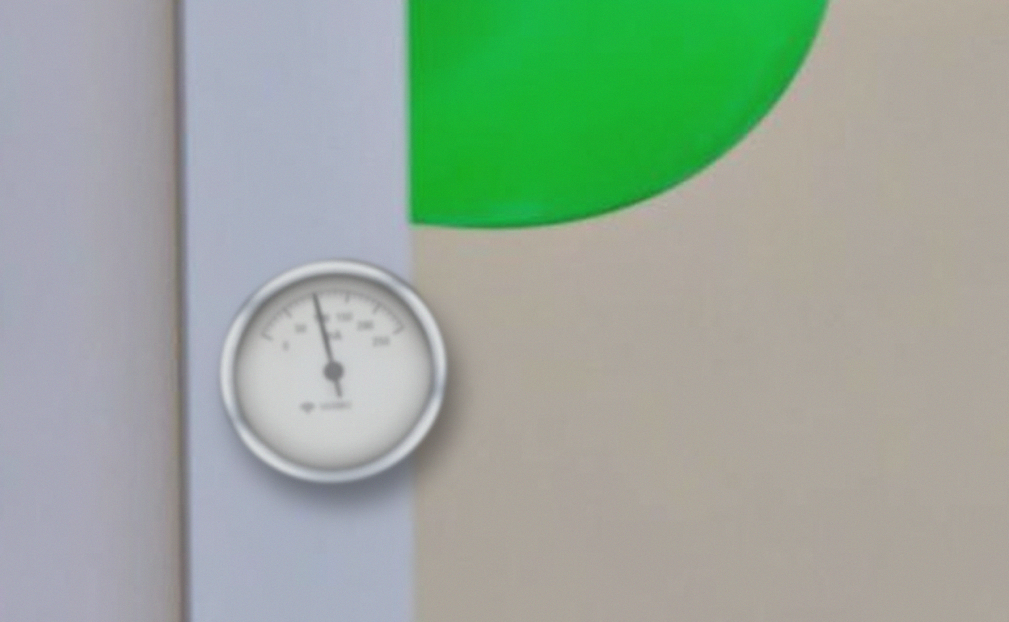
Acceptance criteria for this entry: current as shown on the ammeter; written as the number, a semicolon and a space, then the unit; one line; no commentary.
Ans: 100; mA
